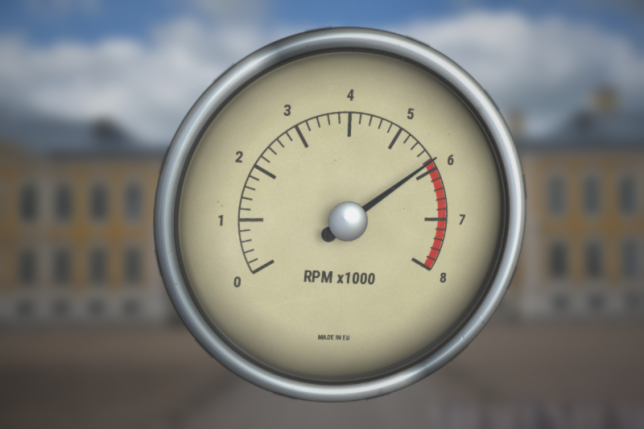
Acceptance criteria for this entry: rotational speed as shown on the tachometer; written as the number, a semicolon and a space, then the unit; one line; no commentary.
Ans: 5800; rpm
